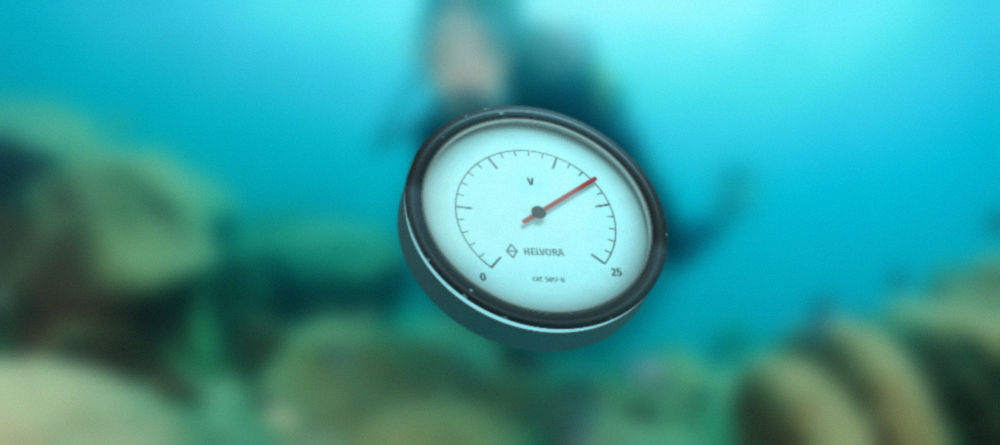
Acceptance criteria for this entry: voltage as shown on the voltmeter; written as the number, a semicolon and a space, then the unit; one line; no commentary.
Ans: 18; V
